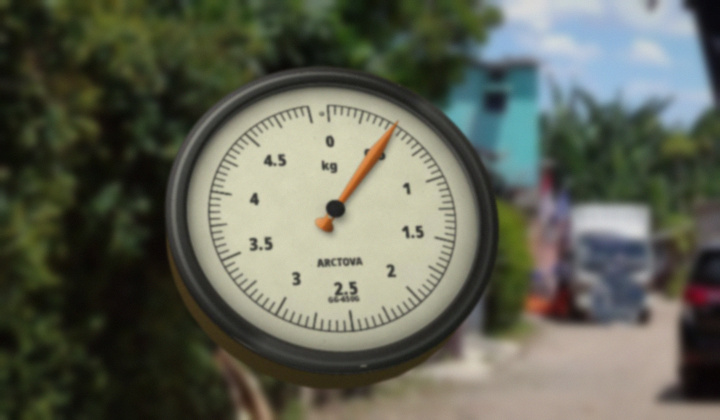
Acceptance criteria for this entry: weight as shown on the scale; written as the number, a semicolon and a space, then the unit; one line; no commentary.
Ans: 0.5; kg
